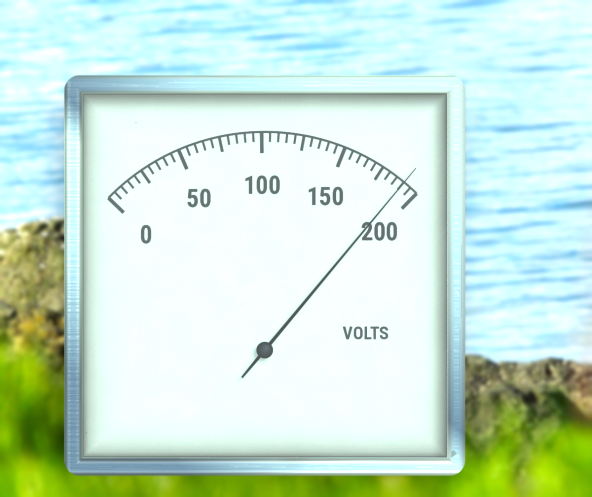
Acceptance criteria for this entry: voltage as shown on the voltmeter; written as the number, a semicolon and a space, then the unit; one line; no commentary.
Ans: 190; V
